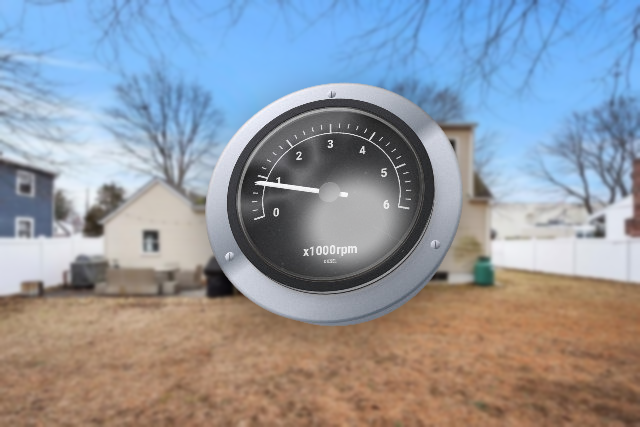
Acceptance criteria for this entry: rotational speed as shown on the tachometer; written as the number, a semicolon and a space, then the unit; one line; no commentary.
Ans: 800; rpm
